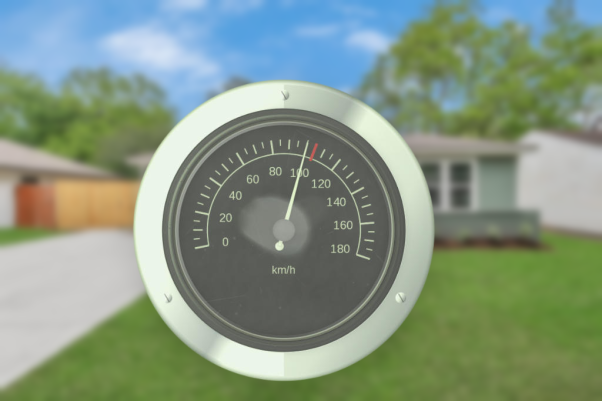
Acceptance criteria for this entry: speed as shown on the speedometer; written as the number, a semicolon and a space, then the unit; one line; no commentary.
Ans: 100; km/h
